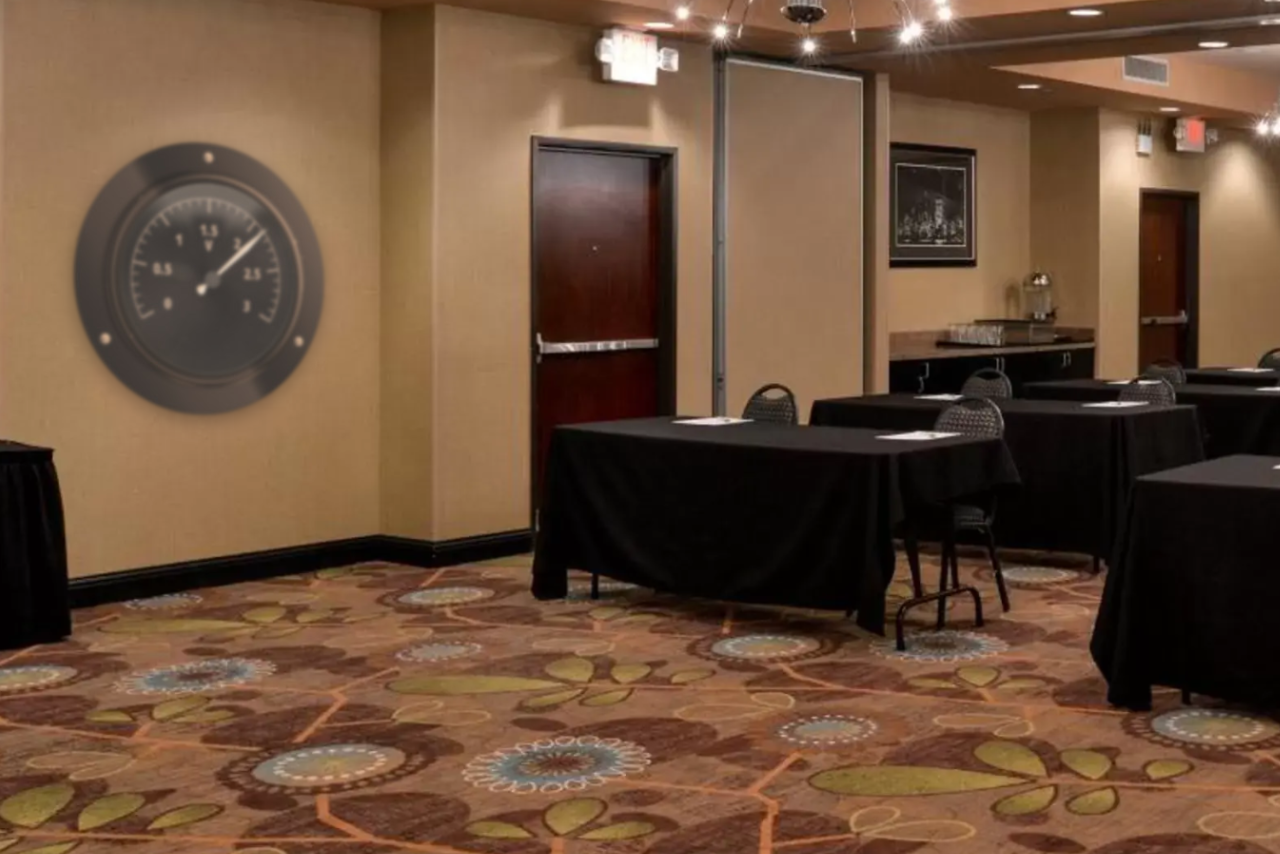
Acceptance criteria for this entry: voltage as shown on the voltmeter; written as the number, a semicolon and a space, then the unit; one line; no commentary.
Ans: 2.1; V
